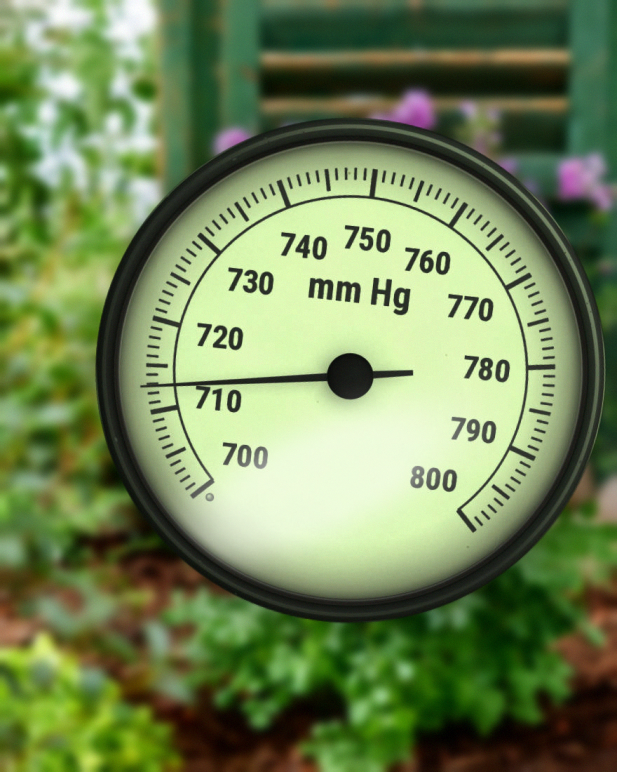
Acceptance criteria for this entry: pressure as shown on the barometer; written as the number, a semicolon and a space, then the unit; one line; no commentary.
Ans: 713; mmHg
